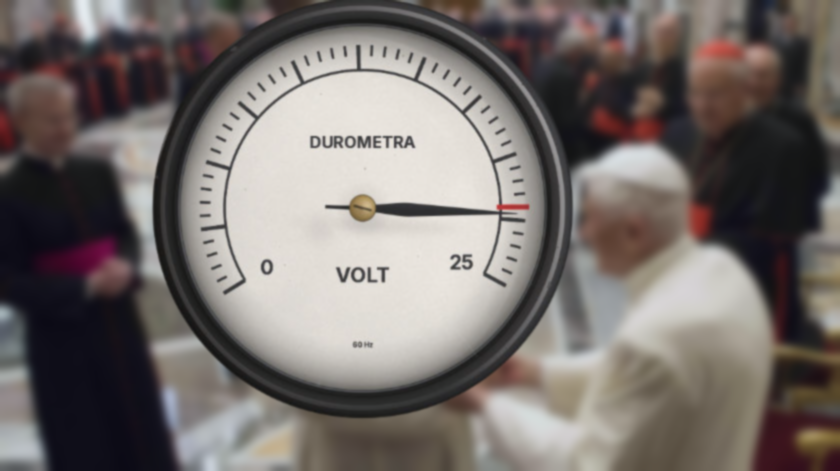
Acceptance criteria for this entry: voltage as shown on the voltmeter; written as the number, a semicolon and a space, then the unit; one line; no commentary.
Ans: 22.25; V
